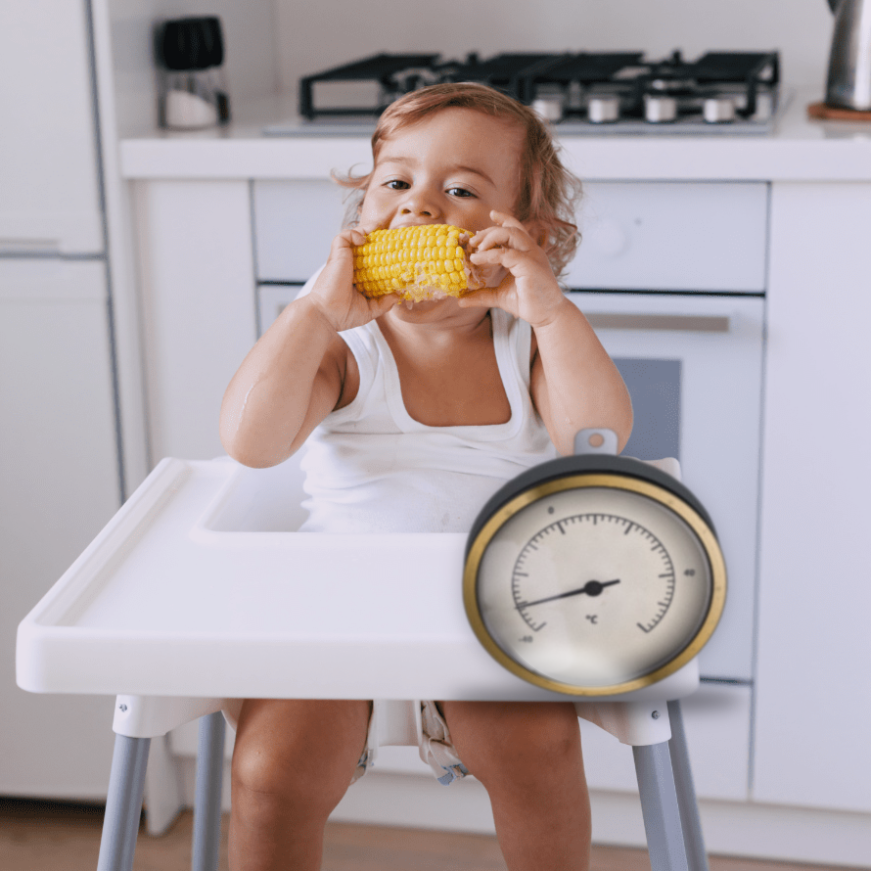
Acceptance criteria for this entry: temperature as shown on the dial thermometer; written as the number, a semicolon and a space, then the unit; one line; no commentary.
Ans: -30; °C
